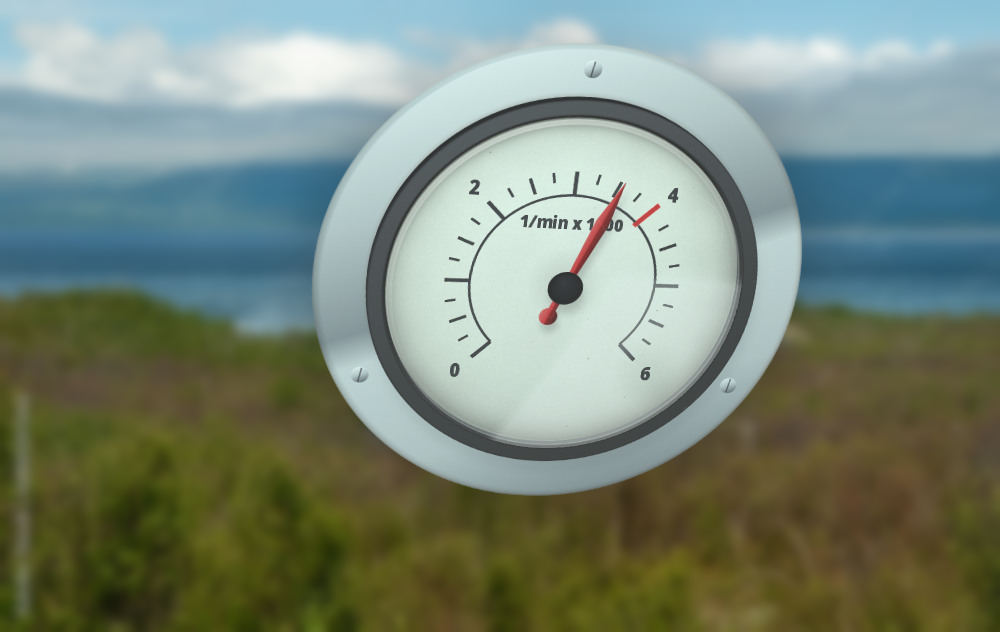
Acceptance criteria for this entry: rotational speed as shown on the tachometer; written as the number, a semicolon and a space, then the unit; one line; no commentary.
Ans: 3500; rpm
